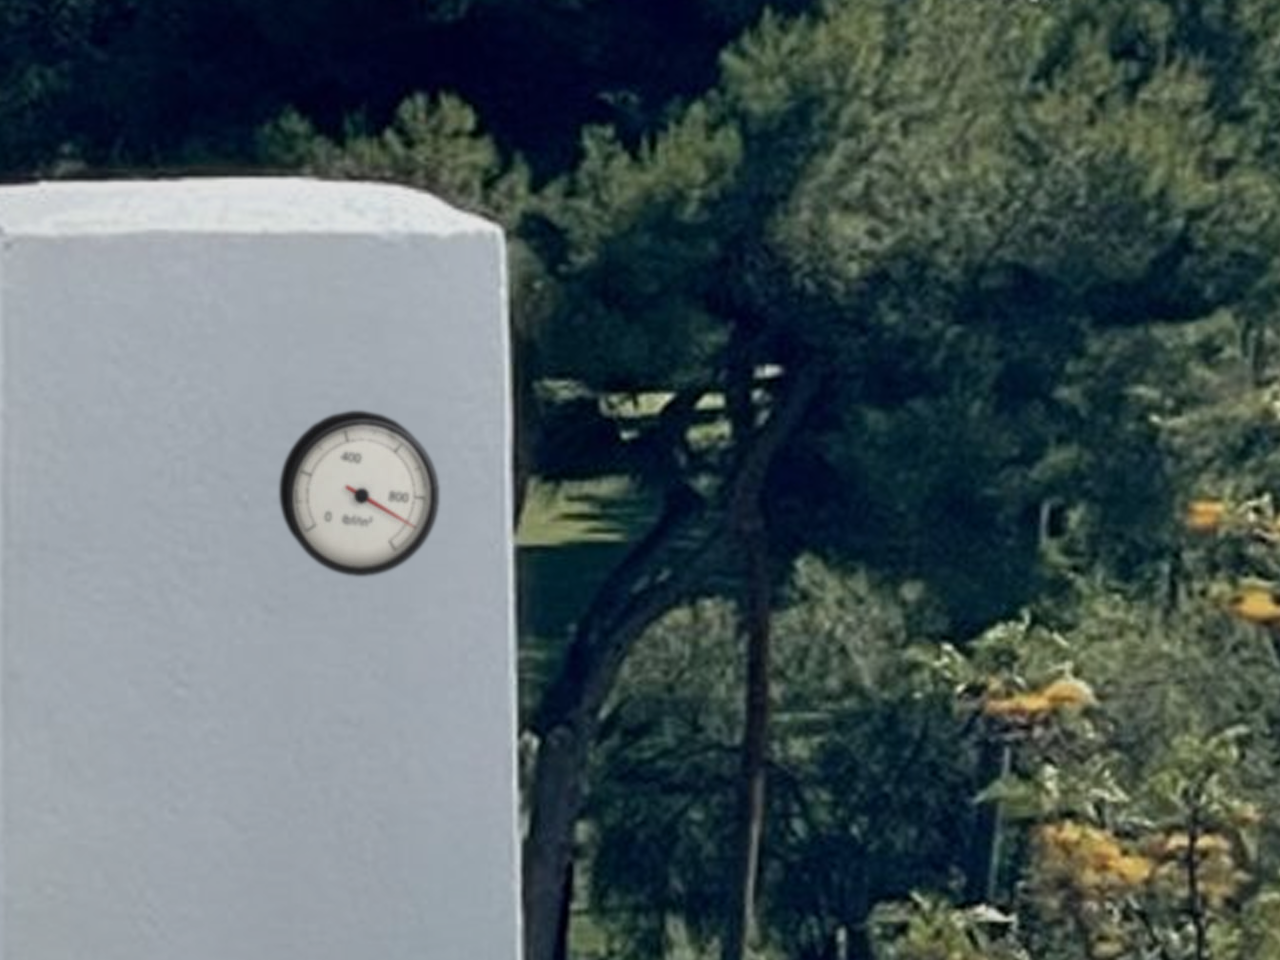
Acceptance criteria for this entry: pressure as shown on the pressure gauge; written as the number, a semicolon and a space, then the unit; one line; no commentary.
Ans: 900; psi
